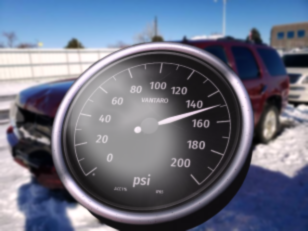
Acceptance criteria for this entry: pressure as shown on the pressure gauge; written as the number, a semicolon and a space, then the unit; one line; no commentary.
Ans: 150; psi
